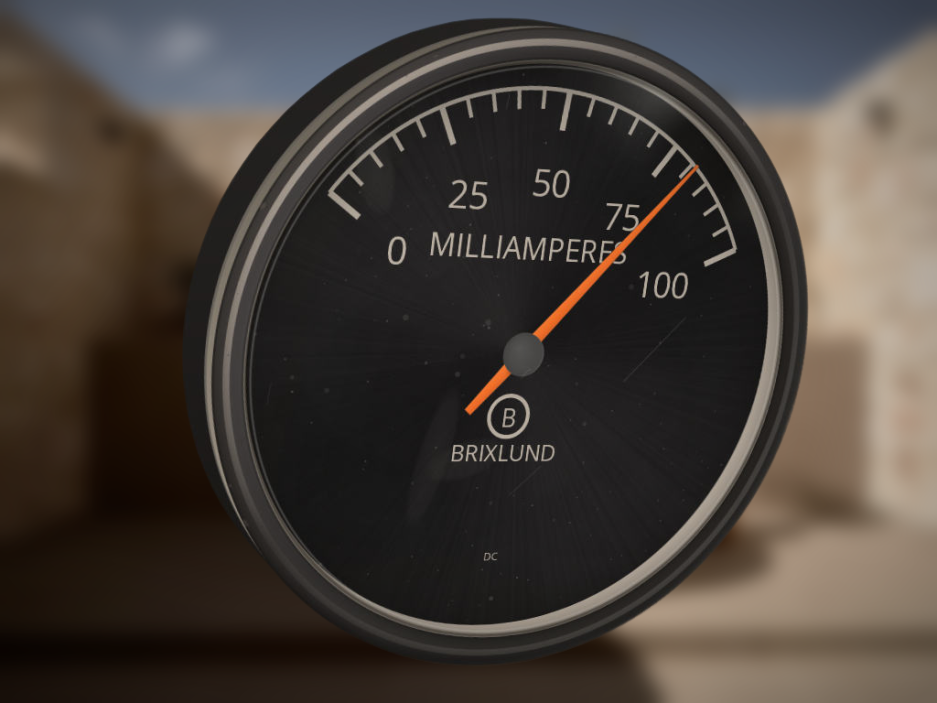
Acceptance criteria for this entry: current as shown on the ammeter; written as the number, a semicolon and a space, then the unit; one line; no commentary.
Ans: 80; mA
